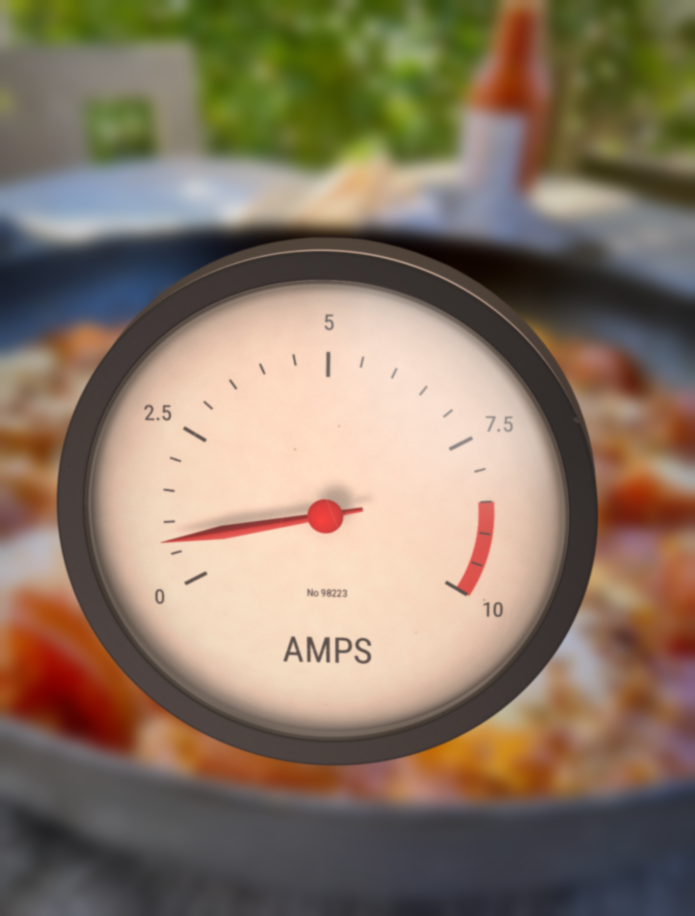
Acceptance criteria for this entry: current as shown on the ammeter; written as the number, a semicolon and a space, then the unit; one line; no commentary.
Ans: 0.75; A
